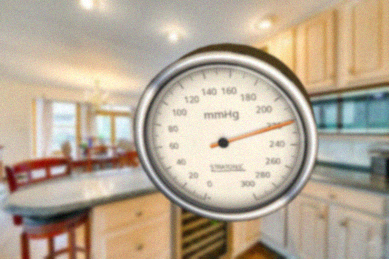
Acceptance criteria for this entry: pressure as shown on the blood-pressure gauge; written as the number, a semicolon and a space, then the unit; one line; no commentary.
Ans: 220; mmHg
